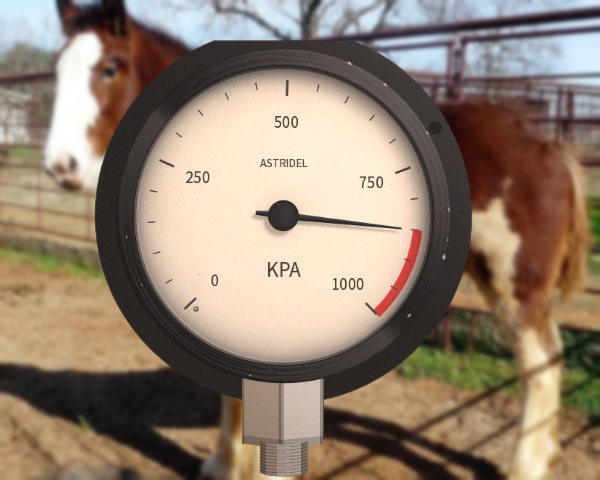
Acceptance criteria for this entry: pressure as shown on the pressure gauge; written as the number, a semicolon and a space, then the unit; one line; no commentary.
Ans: 850; kPa
